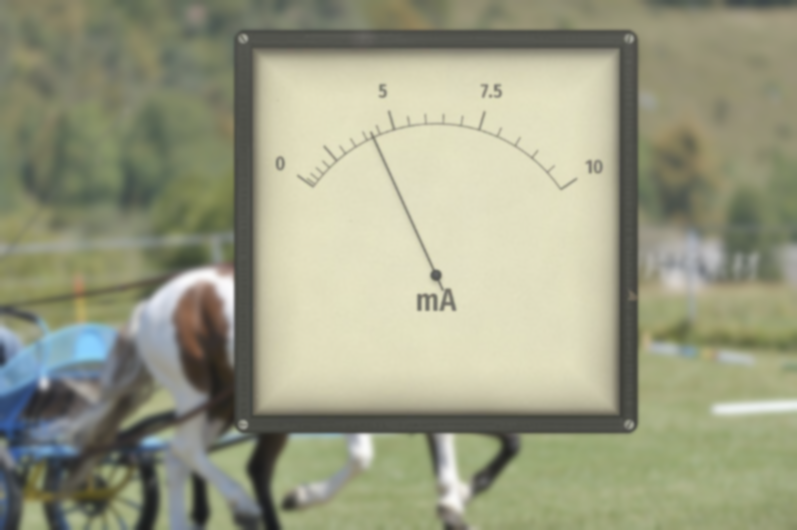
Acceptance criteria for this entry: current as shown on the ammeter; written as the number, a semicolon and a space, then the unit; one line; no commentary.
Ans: 4.25; mA
